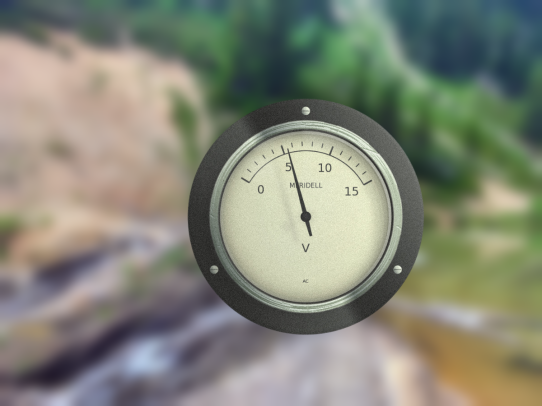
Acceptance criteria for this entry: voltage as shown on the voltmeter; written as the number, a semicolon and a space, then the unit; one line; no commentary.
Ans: 5.5; V
